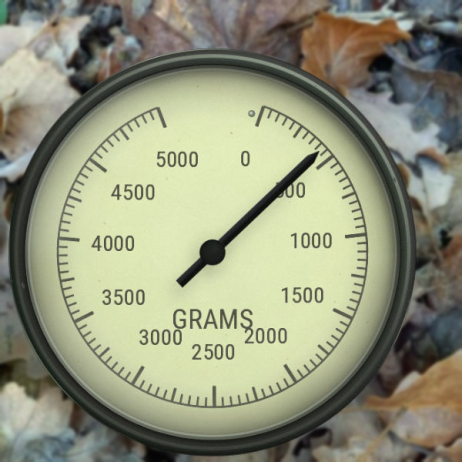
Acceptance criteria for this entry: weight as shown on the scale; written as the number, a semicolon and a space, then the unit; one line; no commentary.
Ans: 425; g
